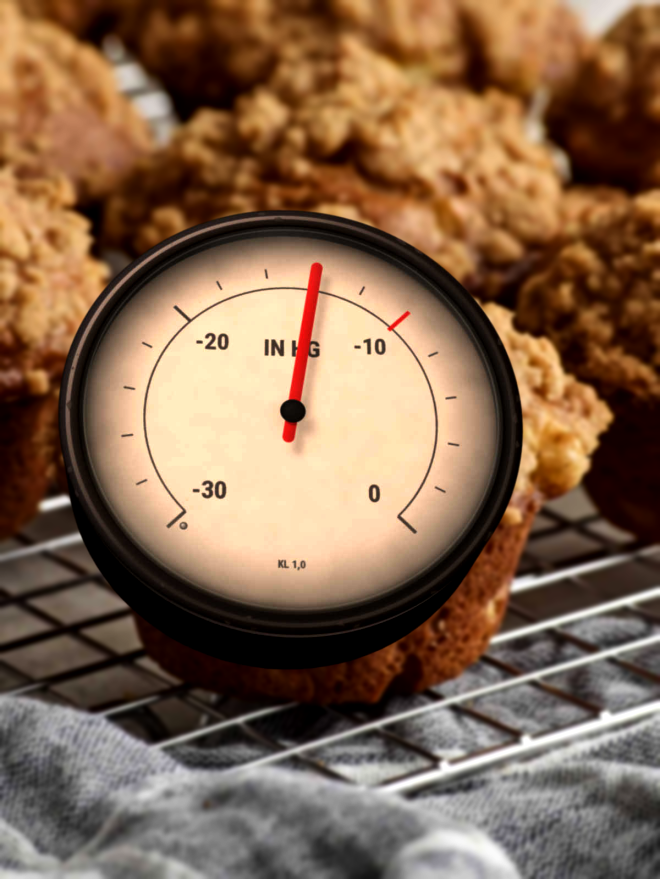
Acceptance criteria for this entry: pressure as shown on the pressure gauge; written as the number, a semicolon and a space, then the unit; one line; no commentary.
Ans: -14; inHg
